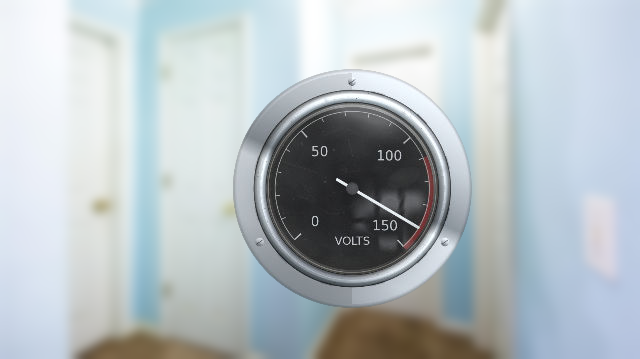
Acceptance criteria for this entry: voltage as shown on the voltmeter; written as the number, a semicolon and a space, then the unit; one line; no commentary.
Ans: 140; V
